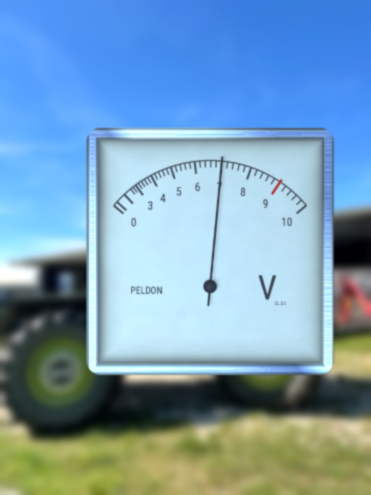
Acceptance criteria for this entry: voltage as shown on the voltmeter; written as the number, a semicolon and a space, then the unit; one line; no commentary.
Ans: 7; V
